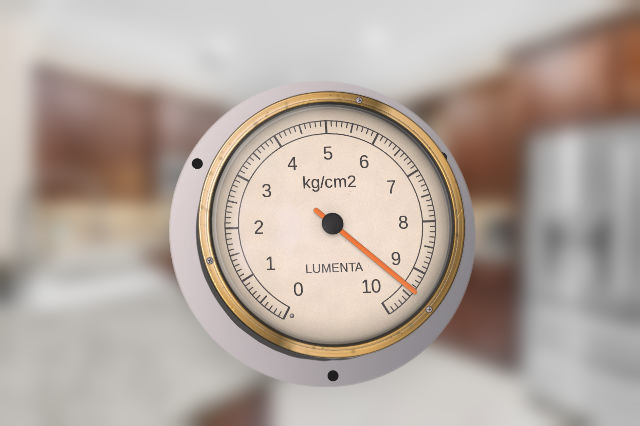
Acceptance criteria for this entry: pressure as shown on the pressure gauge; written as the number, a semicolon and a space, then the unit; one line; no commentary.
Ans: 9.4; kg/cm²
